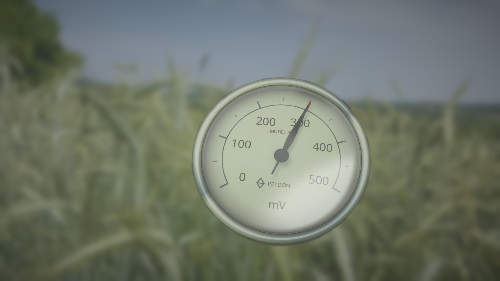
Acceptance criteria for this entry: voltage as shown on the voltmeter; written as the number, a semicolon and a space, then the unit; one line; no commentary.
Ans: 300; mV
